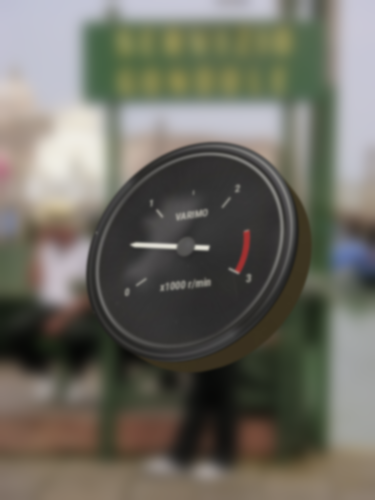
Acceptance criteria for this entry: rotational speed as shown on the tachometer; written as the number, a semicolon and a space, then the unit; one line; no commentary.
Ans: 500; rpm
